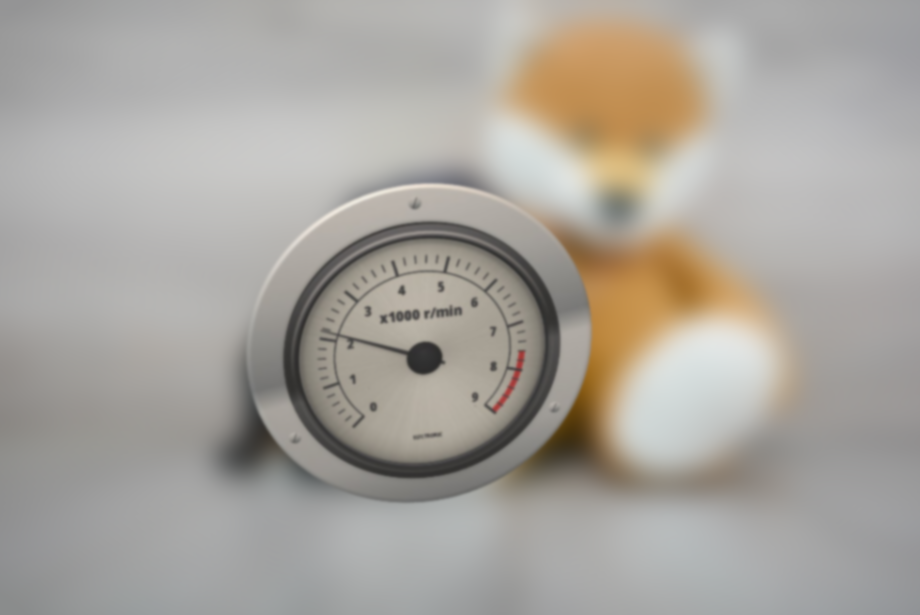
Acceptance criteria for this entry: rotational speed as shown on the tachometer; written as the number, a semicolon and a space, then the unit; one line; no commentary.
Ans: 2200; rpm
